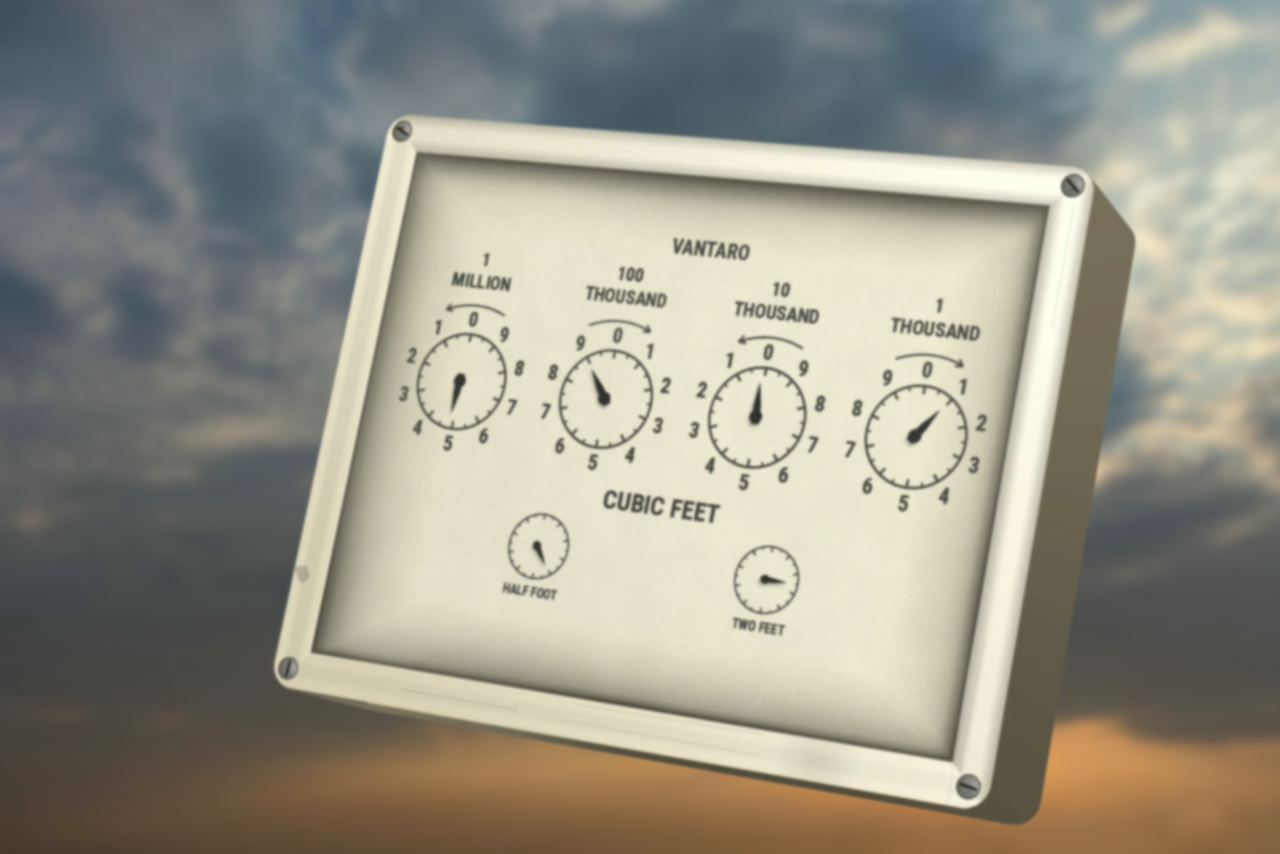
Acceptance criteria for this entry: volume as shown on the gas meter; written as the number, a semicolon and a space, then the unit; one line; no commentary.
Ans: 490100; ft³
